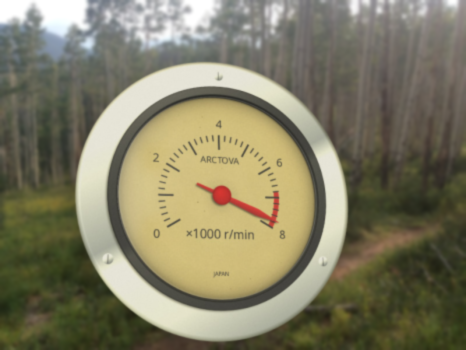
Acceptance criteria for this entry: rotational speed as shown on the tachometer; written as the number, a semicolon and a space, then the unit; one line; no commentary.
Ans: 7800; rpm
